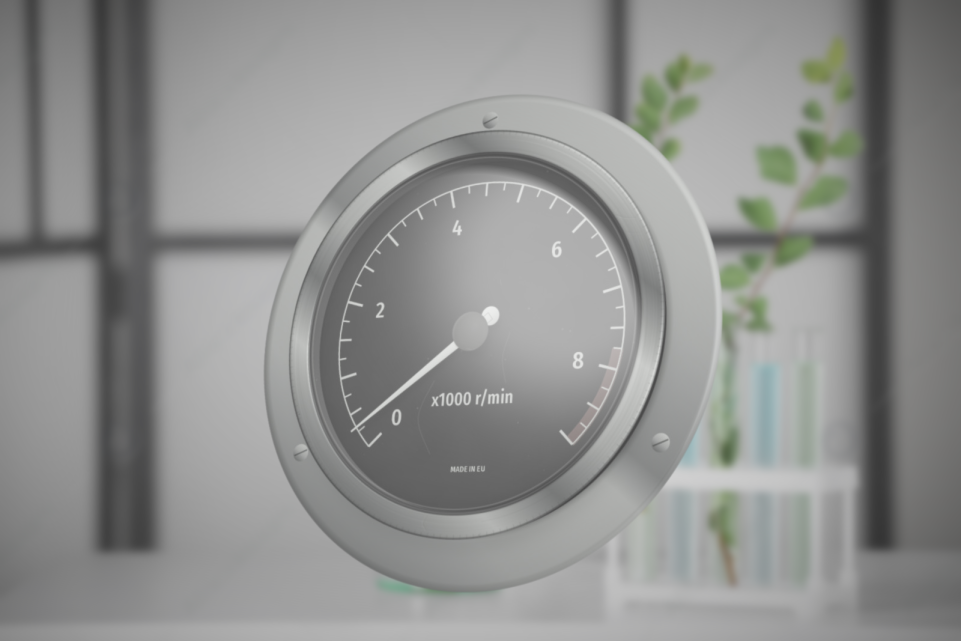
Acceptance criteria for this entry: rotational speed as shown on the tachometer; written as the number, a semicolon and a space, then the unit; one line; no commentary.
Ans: 250; rpm
